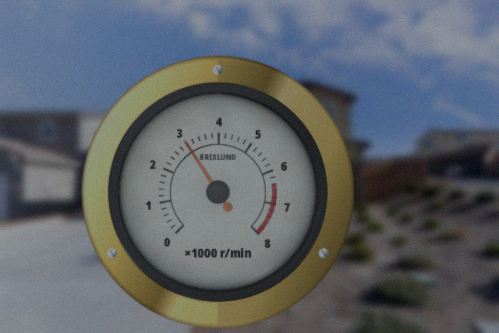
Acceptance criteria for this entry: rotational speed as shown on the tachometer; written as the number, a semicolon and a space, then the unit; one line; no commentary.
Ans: 3000; rpm
